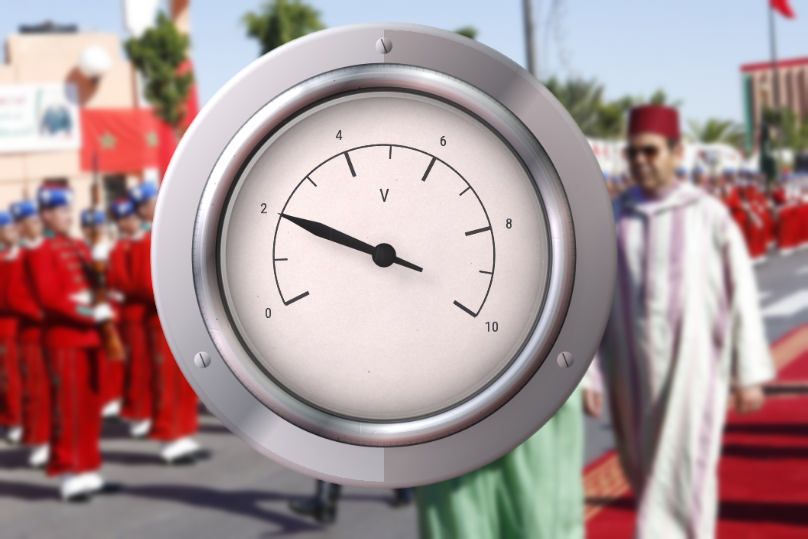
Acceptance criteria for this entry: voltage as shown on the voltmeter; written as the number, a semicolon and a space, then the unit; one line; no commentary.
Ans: 2; V
